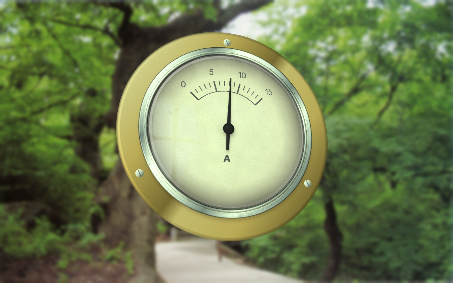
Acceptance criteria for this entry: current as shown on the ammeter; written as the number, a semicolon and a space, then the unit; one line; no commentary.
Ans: 8; A
